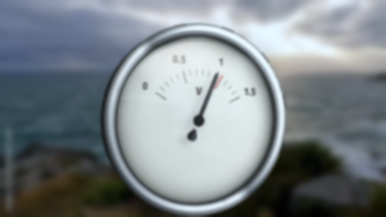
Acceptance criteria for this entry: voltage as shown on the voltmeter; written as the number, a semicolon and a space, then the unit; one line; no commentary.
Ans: 1; V
